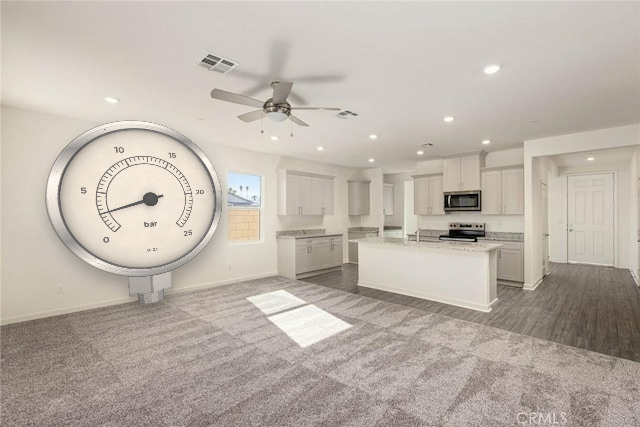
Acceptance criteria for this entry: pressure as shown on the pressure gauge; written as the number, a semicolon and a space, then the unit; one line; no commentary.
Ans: 2.5; bar
